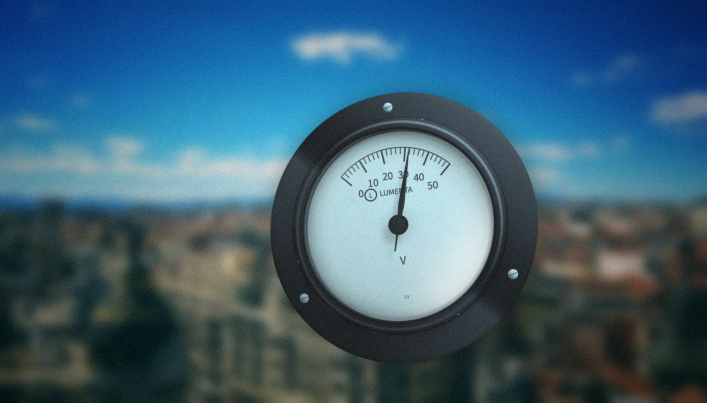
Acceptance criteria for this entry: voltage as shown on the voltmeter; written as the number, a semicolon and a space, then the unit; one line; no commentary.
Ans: 32; V
